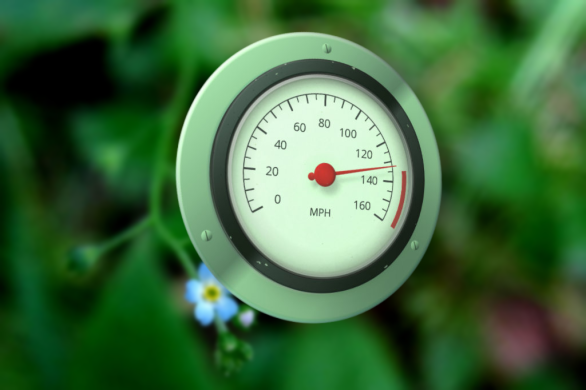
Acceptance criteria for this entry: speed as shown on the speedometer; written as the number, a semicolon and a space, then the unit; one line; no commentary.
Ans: 132.5; mph
